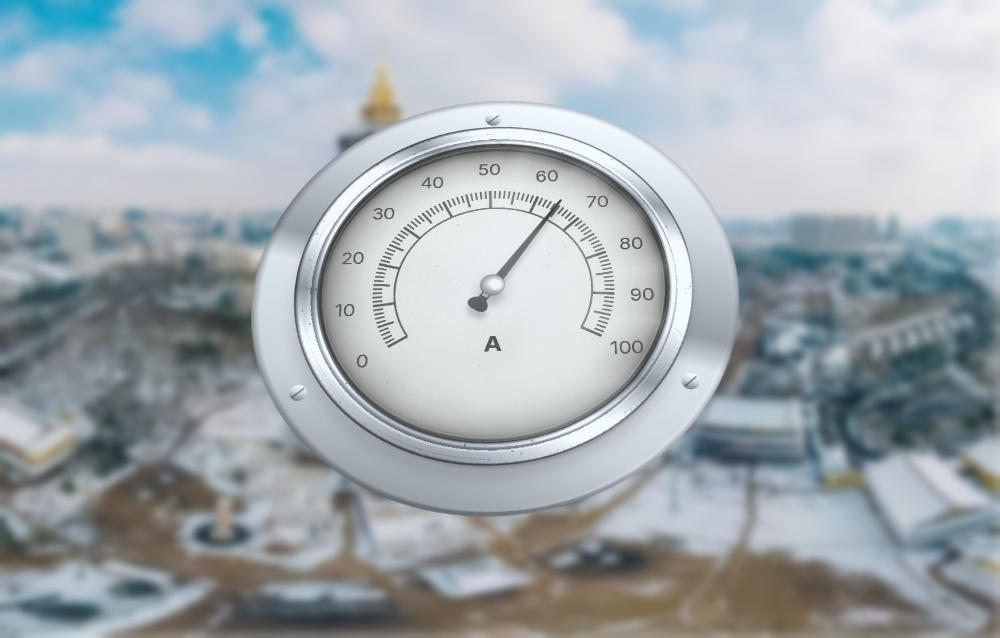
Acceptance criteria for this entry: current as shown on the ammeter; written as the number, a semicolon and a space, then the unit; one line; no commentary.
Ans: 65; A
